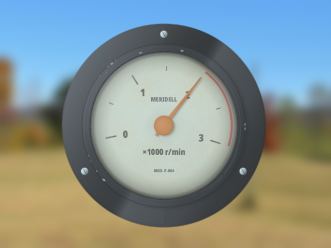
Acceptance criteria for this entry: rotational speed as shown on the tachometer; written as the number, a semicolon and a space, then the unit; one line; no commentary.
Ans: 2000; rpm
